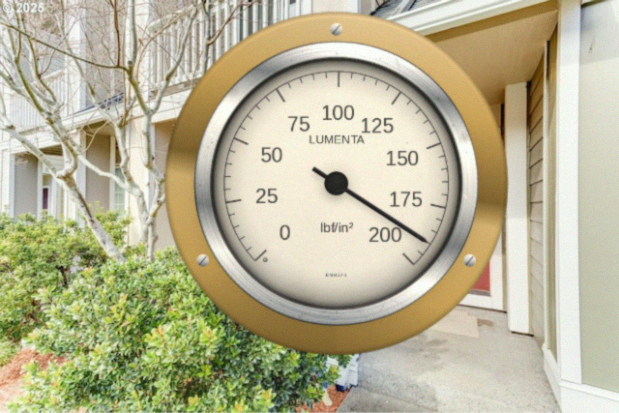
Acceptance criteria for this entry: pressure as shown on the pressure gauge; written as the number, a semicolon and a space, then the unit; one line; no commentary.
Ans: 190; psi
